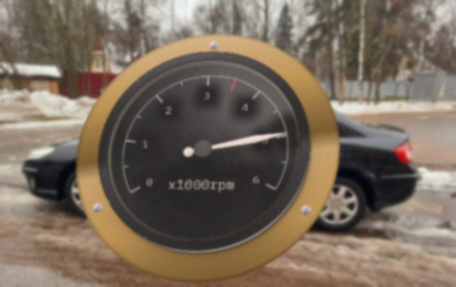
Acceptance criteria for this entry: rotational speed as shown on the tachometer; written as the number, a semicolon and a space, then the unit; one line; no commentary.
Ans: 5000; rpm
